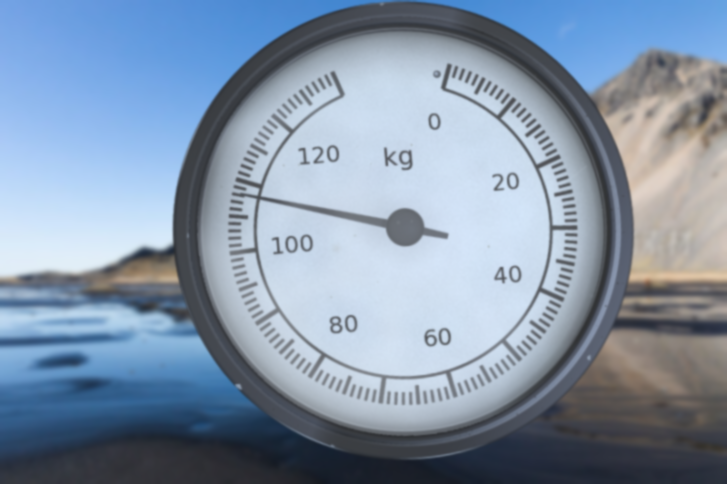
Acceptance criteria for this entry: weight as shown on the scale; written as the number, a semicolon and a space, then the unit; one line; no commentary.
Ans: 108; kg
